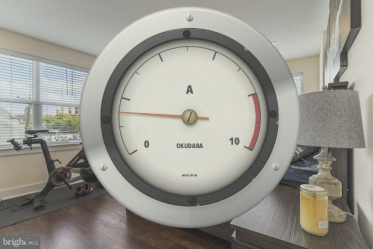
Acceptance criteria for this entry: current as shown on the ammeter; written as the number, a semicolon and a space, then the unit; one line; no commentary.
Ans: 1.5; A
